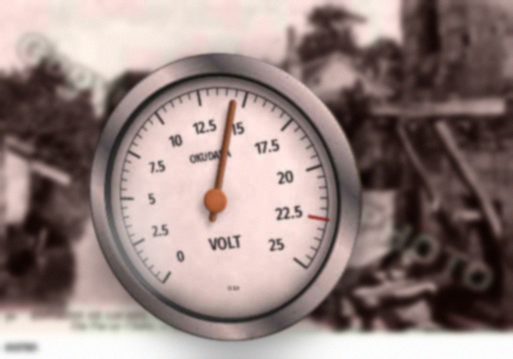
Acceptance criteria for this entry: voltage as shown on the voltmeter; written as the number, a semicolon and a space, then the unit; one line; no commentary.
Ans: 14.5; V
